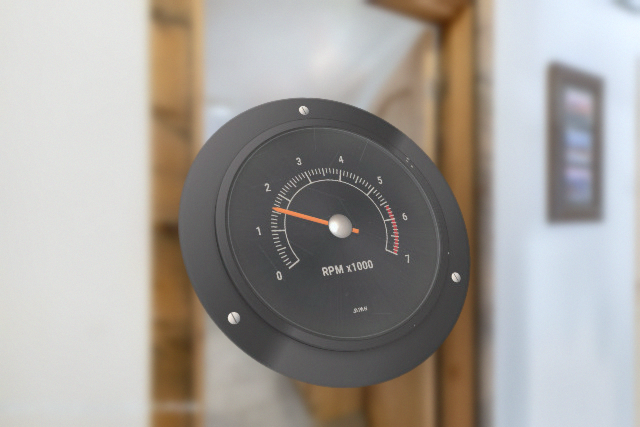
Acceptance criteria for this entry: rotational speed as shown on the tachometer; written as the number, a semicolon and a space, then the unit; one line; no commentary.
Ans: 1500; rpm
